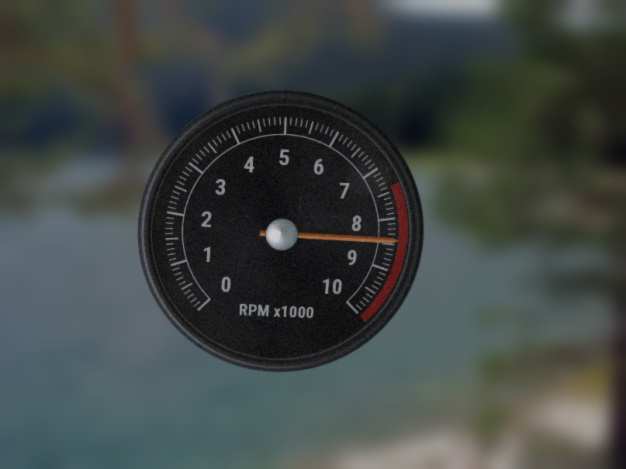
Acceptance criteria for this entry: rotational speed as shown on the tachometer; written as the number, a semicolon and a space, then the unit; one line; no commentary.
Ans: 8400; rpm
